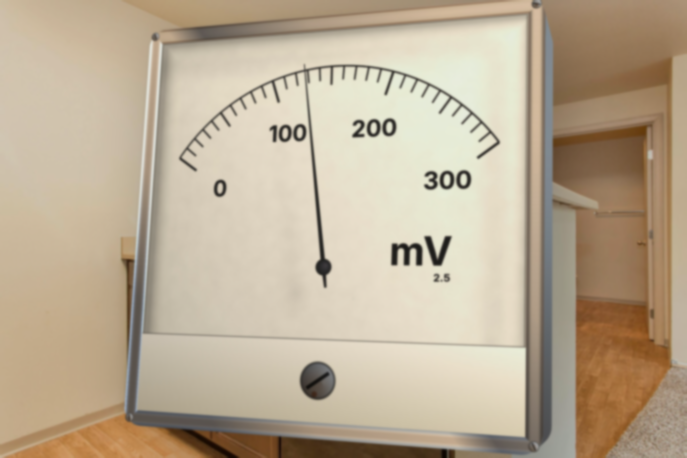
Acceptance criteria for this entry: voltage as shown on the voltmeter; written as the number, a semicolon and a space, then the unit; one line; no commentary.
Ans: 130; mV
